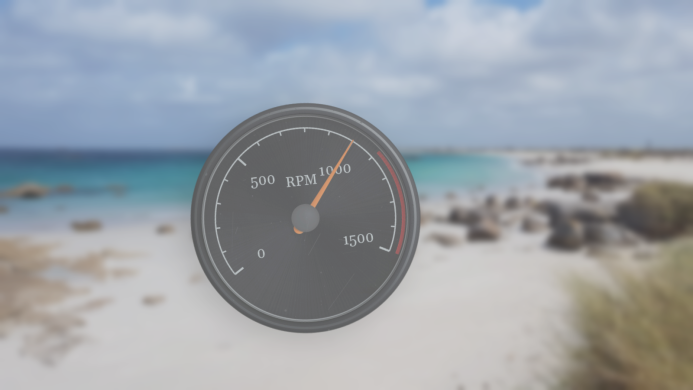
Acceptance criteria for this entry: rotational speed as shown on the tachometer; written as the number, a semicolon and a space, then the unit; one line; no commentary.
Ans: 1000; rpm
